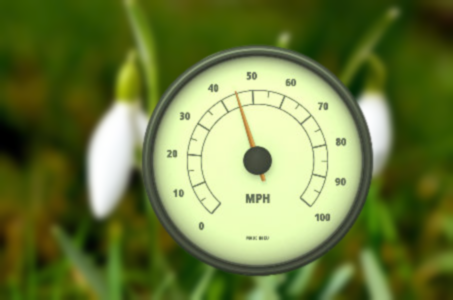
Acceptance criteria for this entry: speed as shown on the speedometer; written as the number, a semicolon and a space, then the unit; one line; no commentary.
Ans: 45; mph
